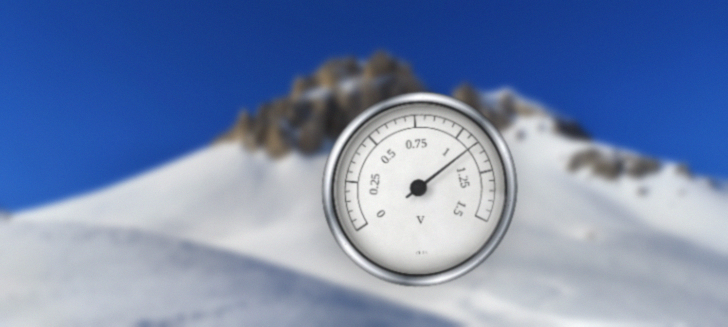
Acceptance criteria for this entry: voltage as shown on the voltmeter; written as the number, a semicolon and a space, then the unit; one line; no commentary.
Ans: 1.1; V
